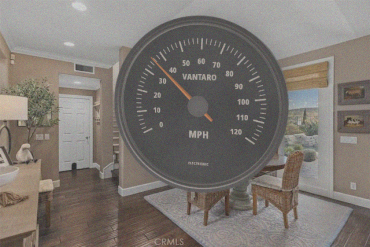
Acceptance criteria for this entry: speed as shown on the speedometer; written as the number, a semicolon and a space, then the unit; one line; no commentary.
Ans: 36; mph
